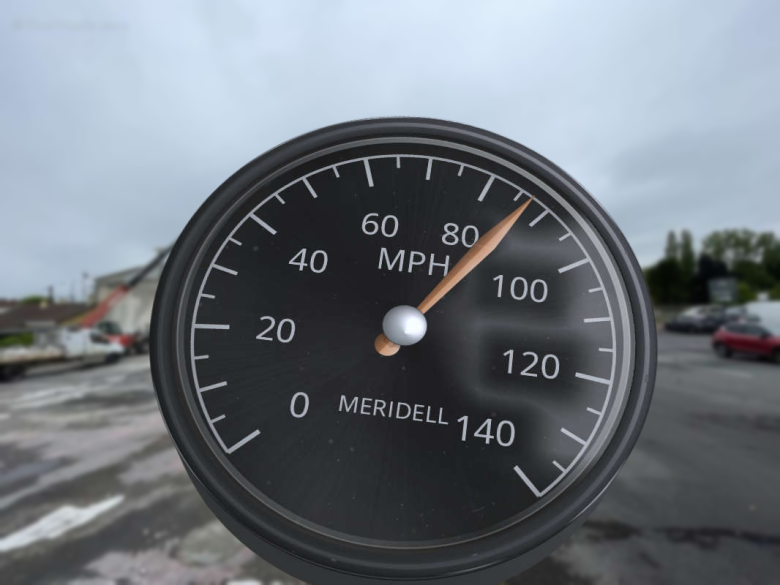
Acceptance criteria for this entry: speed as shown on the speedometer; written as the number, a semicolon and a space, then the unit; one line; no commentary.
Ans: 87.5; mph
